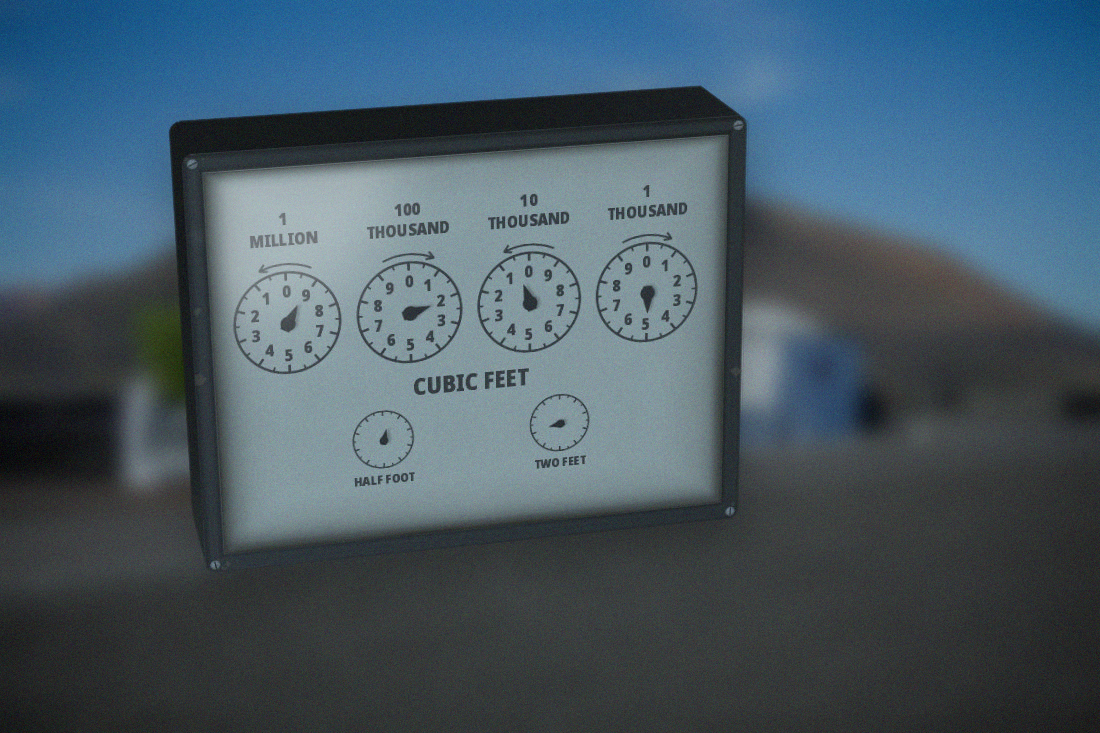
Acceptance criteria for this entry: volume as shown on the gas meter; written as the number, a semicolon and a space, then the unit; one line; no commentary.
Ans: 920500; ft³
